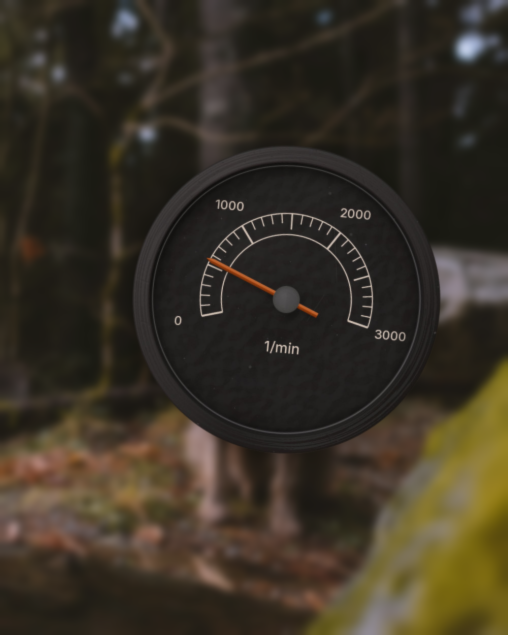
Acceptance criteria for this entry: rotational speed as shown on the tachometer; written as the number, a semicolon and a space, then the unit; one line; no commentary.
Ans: 550; rpm
